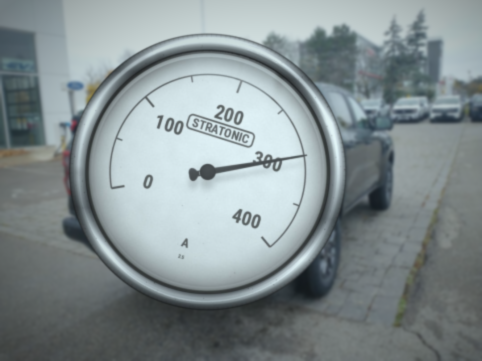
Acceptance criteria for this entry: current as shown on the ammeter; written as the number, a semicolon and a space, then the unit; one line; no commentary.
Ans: 300; A
